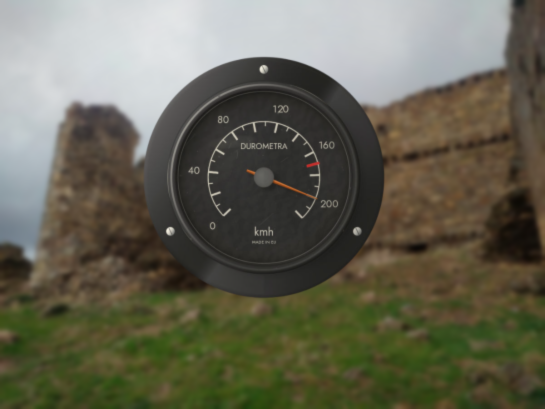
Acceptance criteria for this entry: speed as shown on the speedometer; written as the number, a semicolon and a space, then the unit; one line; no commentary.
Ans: 200; km/h
